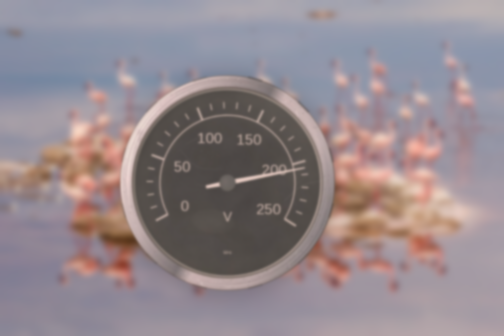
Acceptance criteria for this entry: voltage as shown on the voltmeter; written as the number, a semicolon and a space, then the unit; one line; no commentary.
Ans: 205; V
